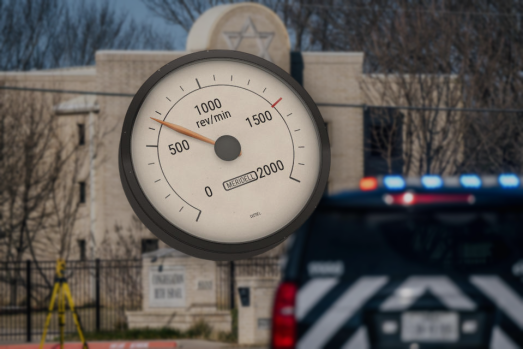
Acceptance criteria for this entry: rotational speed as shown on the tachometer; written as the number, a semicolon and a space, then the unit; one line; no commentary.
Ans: 650; rpm
